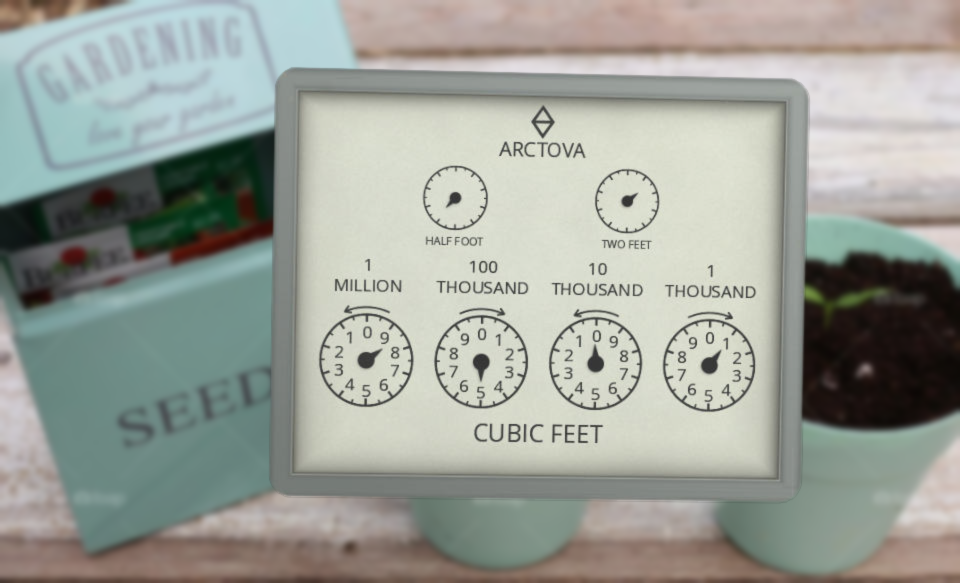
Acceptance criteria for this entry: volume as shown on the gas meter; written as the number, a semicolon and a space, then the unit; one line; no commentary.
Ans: 850100; ft³
